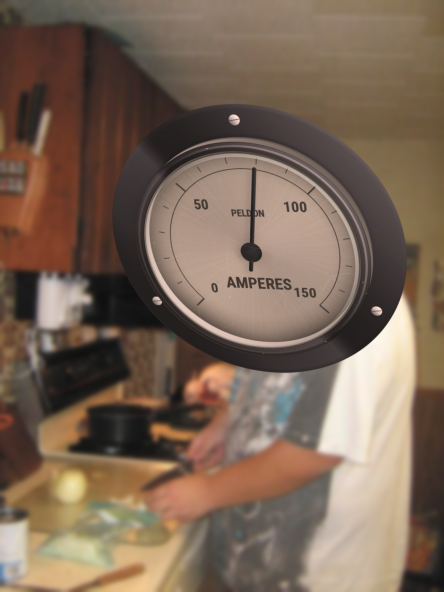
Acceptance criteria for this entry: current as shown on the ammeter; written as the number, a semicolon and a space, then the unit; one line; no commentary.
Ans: 80; A
